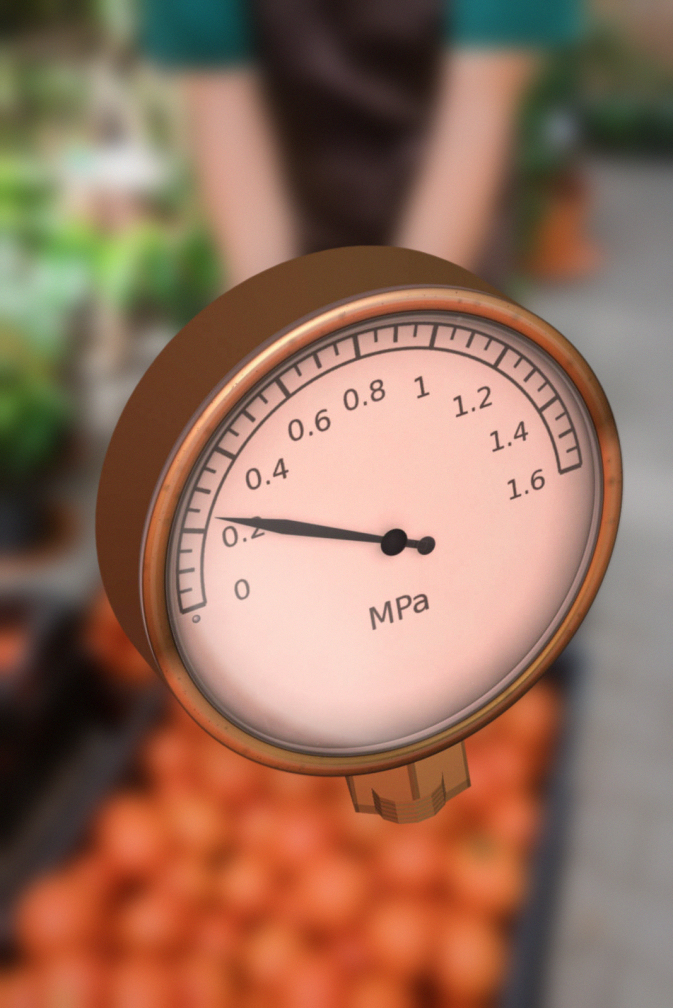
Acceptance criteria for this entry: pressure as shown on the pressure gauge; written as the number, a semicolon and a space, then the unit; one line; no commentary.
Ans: 0.25; MPa
